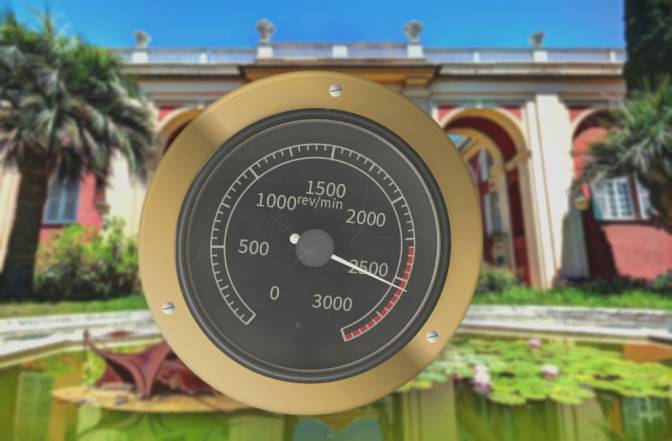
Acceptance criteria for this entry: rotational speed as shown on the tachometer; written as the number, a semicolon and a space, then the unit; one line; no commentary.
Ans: 2550; rpm
